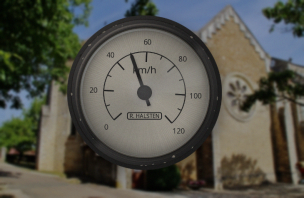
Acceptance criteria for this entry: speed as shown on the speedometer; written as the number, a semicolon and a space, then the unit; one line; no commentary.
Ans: 50; km/h
